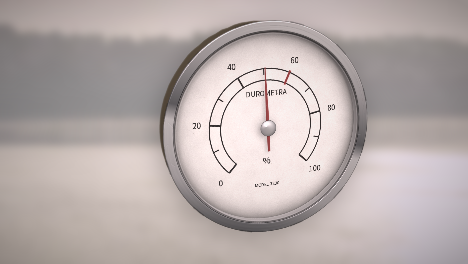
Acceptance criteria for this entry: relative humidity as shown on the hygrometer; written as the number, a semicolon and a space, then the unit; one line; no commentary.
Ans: 50; %
